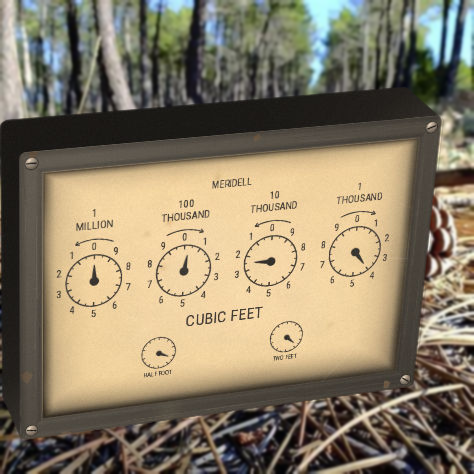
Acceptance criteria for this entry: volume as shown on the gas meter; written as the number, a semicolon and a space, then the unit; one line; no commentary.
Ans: 2400; ft³
